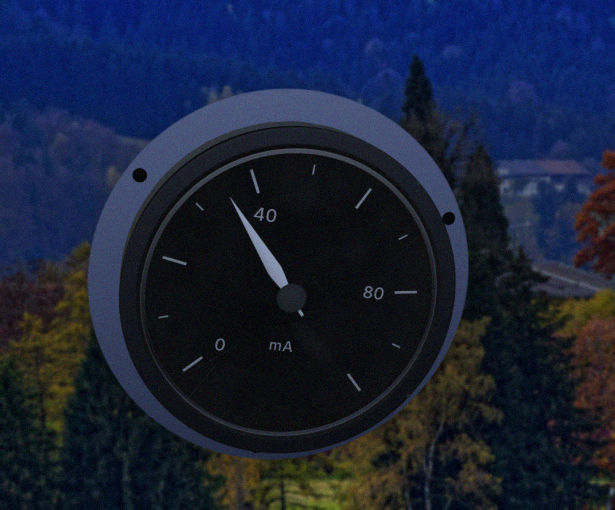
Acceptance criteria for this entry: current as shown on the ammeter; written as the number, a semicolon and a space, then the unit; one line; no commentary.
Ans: 35; mA
